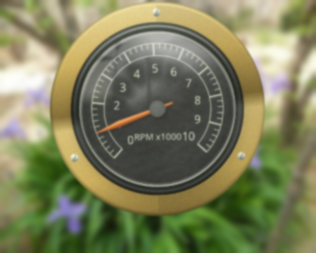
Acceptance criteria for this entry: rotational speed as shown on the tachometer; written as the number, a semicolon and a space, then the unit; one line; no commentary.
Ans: 1000; rpm
